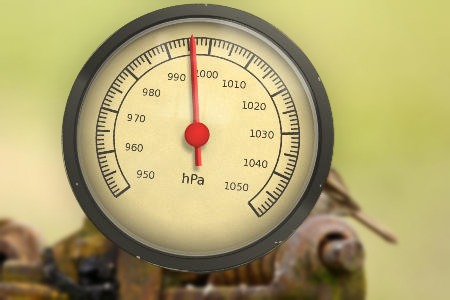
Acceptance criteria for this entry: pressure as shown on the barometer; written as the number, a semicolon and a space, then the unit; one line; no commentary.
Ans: 996; hPa
